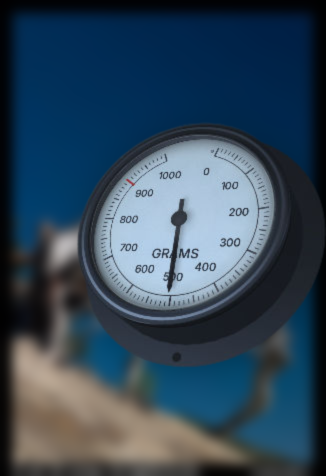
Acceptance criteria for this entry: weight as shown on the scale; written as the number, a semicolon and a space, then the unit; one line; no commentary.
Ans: 500; g
